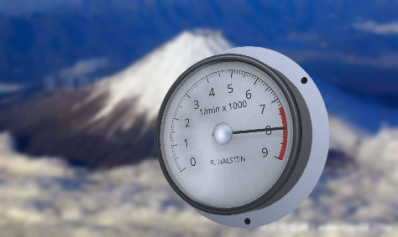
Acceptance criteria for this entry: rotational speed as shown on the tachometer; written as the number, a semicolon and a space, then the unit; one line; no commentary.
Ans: 8000; rpm
